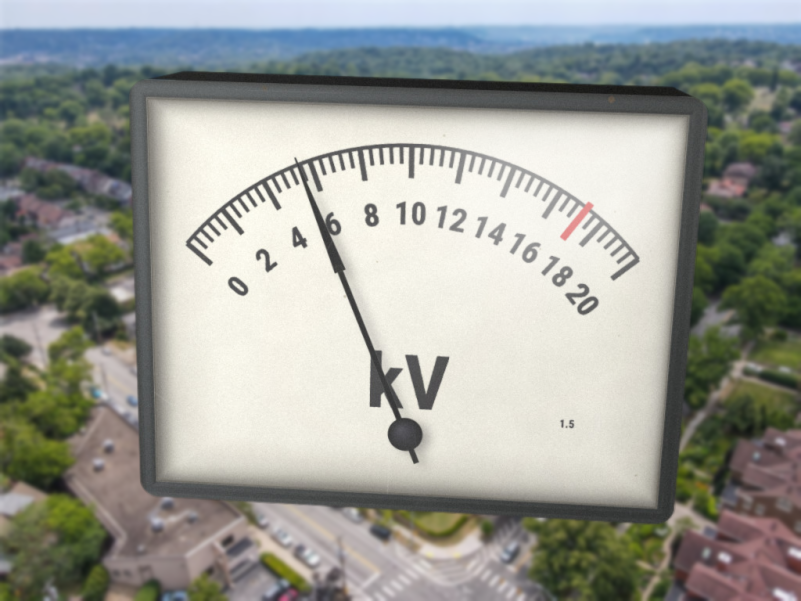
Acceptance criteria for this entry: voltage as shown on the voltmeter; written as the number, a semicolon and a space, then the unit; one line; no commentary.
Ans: 5.6; kV
